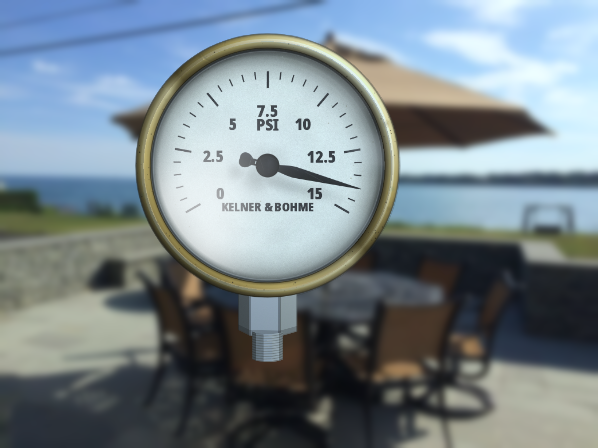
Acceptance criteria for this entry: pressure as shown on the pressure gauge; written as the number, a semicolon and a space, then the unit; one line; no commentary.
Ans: 14; psi
